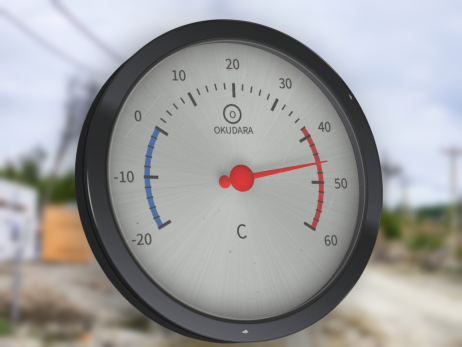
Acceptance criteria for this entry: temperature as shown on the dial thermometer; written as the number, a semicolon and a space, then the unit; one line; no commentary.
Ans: 46; °C
